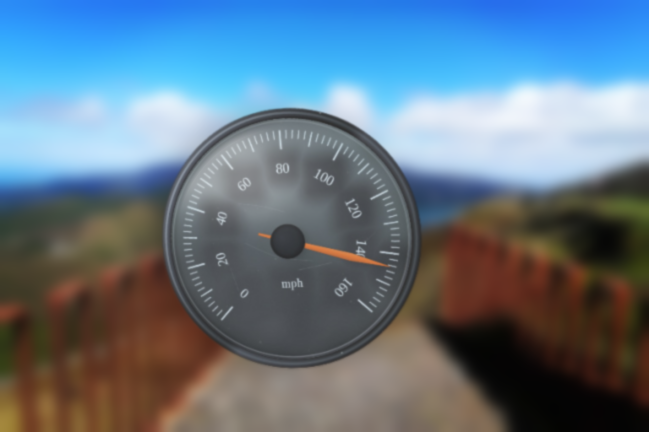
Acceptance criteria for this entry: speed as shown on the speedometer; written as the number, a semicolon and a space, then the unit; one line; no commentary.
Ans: 144; mph
